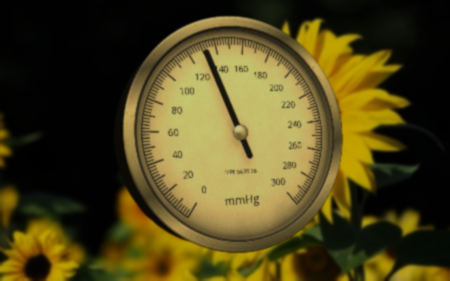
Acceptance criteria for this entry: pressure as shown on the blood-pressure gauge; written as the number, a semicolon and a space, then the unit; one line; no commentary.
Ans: 130; mmHg
